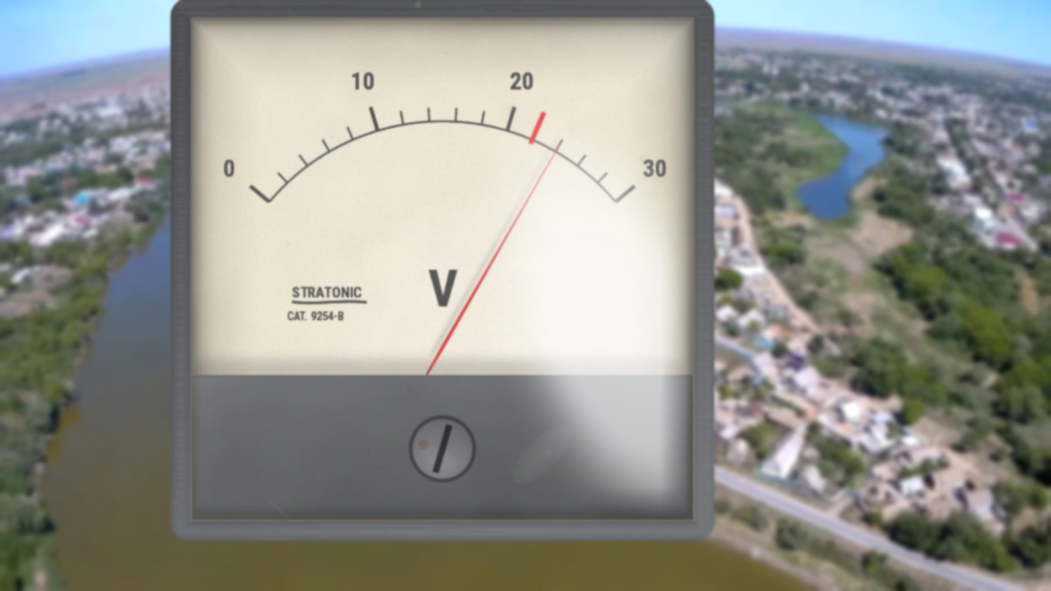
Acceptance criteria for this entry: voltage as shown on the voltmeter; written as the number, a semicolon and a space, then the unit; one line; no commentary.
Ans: 24; V
